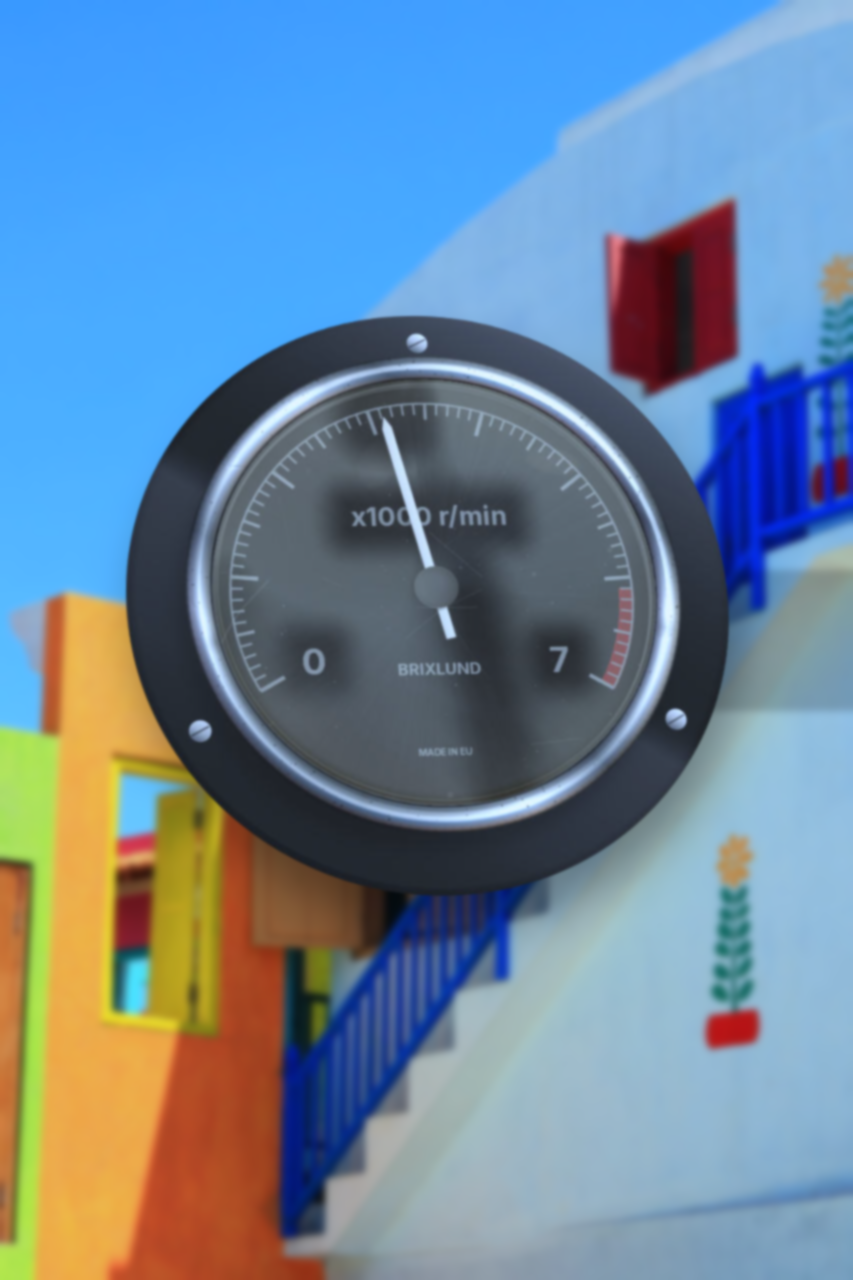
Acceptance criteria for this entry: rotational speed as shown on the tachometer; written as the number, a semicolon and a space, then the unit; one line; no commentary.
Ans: 3100; rpm
